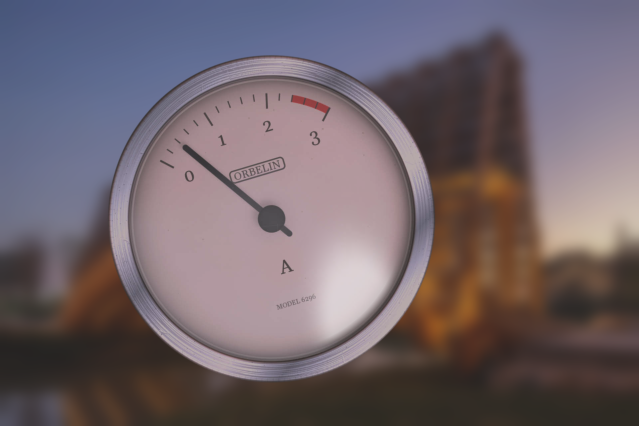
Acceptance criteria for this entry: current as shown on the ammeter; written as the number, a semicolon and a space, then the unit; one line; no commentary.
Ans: 0.4; A
